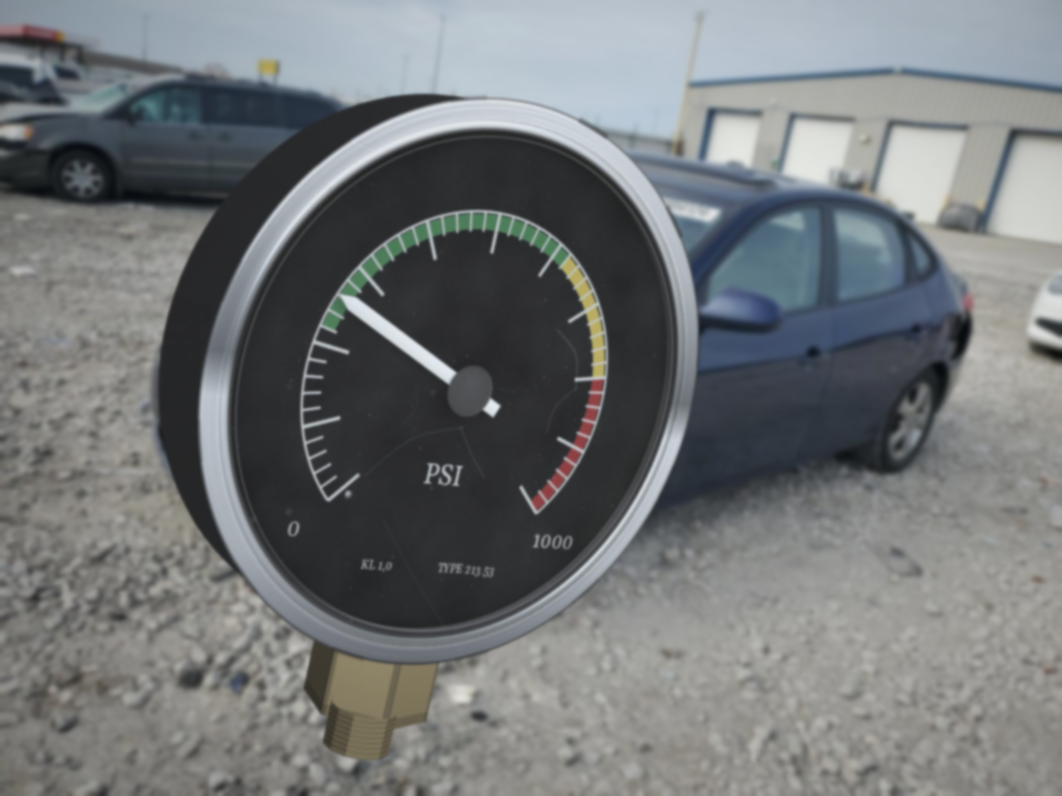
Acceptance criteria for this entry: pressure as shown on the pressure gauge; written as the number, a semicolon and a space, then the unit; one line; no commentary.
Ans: 260; psi
